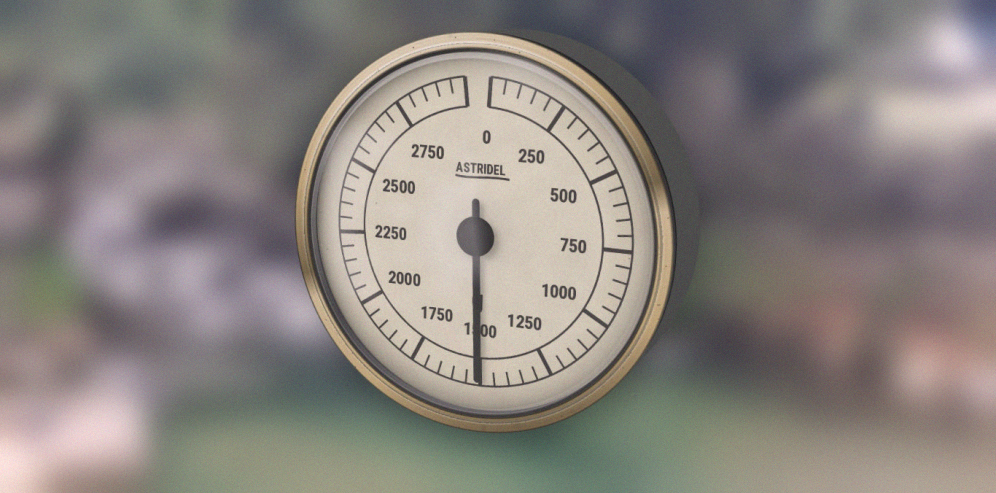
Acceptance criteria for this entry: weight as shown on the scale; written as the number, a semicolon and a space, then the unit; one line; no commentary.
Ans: 1500; g
